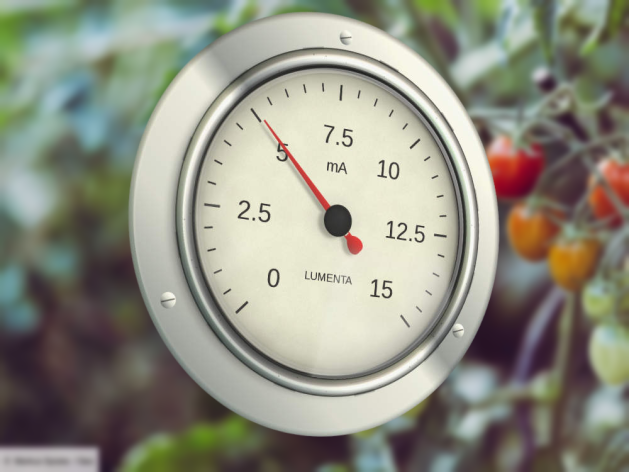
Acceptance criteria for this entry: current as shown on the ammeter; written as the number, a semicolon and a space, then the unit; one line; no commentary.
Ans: 5; mA
